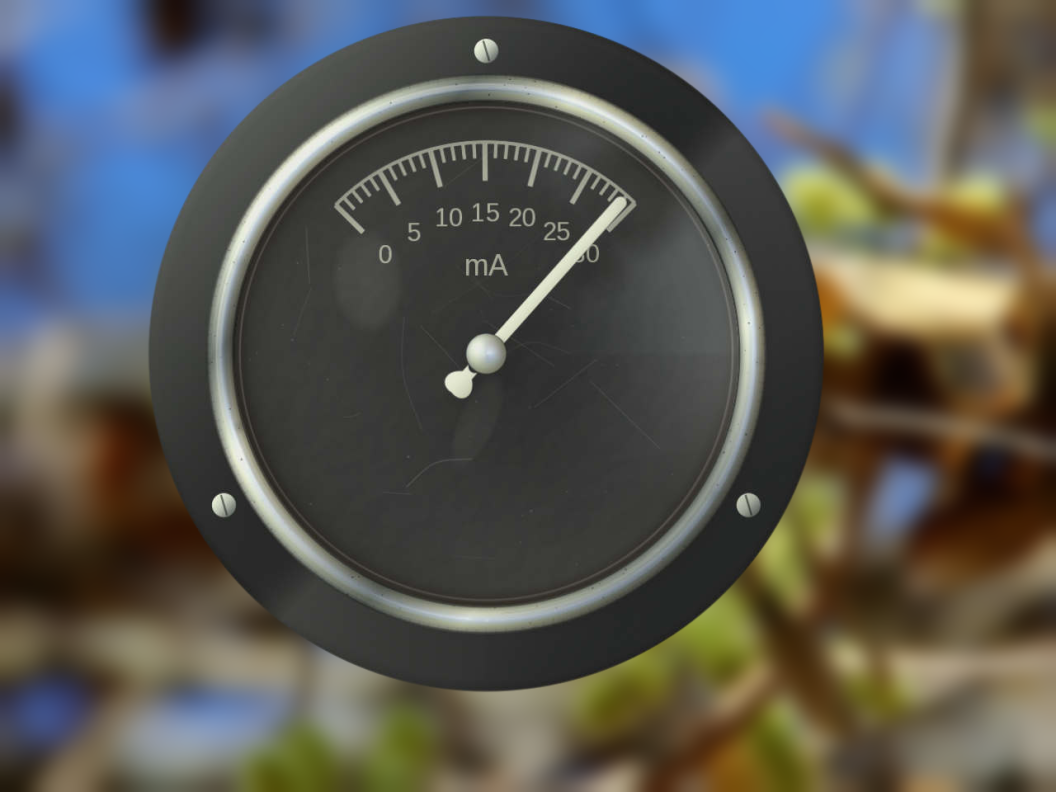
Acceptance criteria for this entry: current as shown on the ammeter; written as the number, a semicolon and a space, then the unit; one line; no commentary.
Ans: 29; mA
